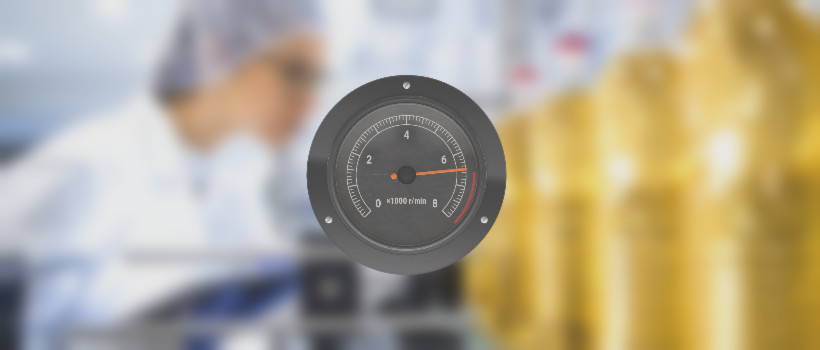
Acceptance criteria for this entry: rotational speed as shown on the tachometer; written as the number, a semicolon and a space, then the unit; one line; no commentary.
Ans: 6500; rpm
